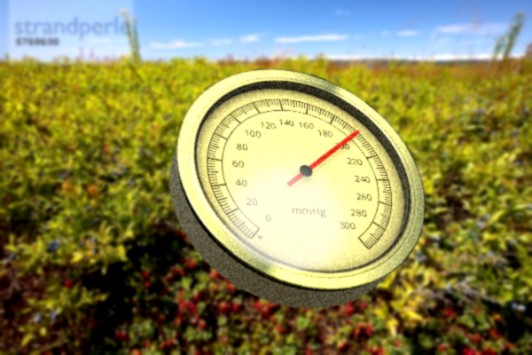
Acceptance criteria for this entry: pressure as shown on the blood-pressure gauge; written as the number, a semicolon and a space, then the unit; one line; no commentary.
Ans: 200; mmHg
